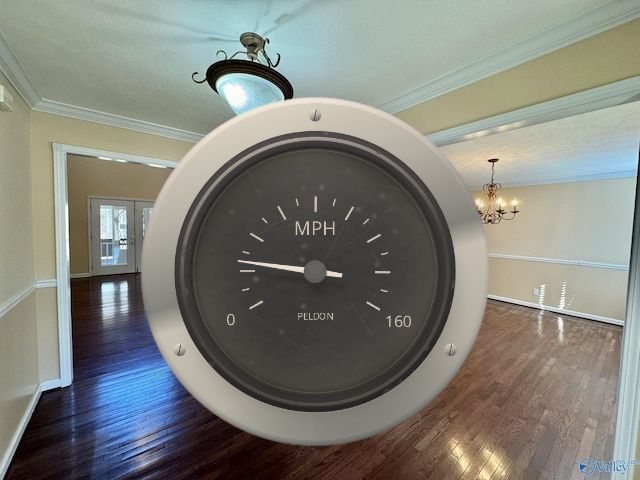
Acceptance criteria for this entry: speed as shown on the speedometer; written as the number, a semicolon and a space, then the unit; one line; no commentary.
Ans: 25; mph
